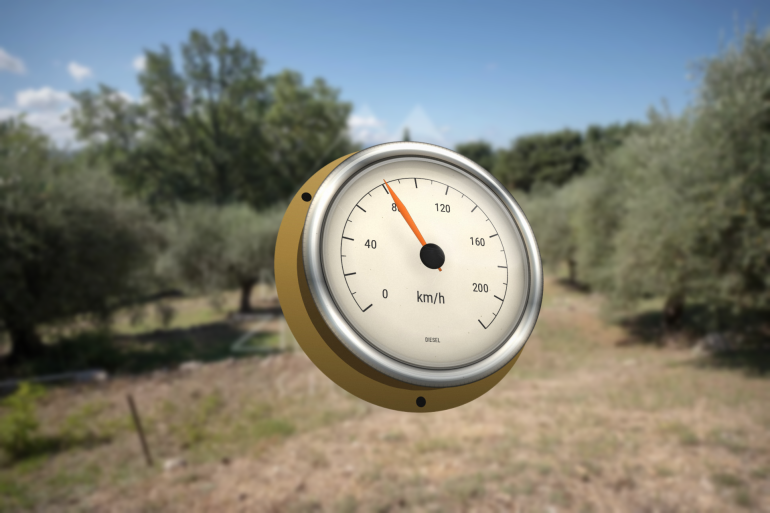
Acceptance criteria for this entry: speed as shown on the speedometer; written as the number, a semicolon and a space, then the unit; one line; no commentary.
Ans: 80; km/h
